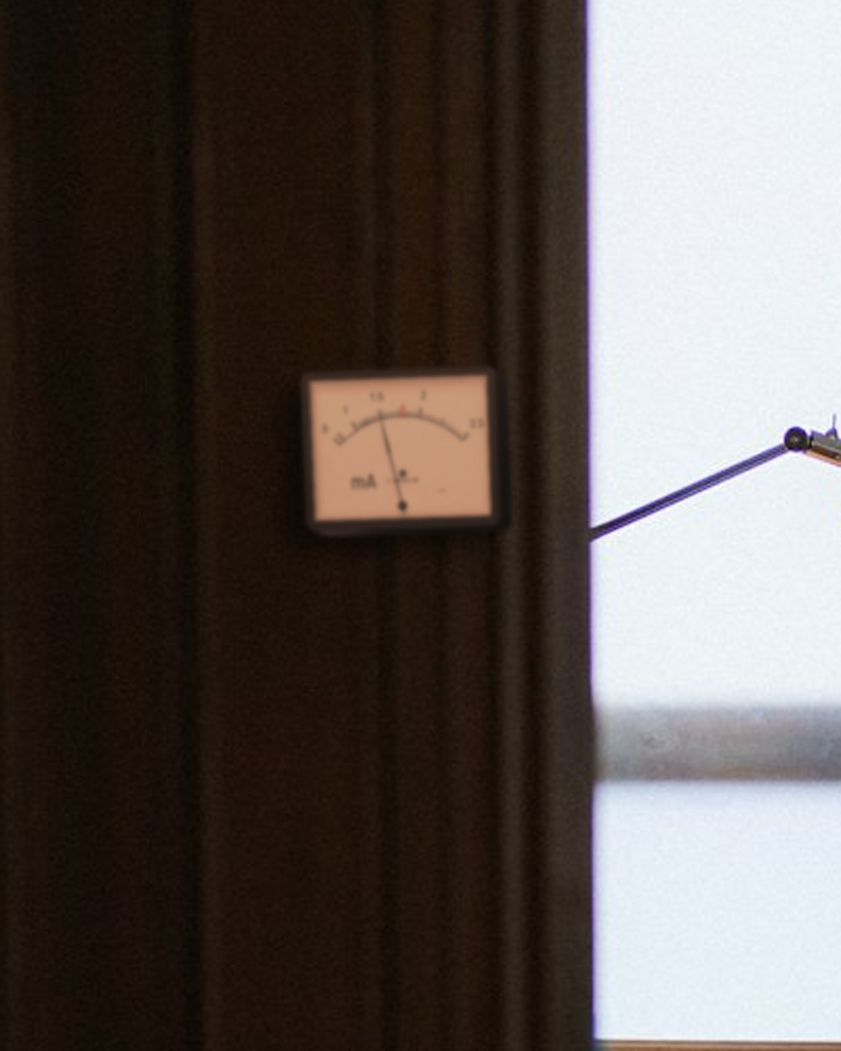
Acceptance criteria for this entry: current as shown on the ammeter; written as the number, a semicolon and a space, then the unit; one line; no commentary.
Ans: 1.5; mA
